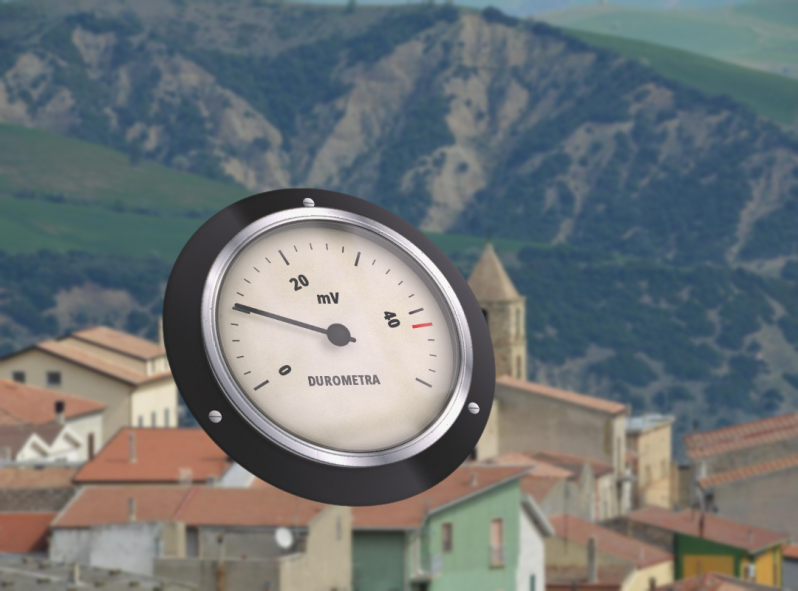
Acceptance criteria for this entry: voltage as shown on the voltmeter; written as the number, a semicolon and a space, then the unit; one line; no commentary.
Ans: 10; mV
